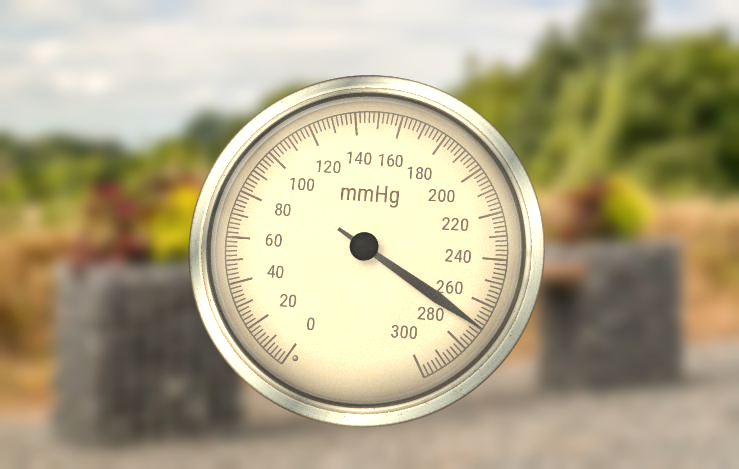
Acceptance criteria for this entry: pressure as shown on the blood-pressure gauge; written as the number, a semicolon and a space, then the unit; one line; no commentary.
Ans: 270; mmHg
